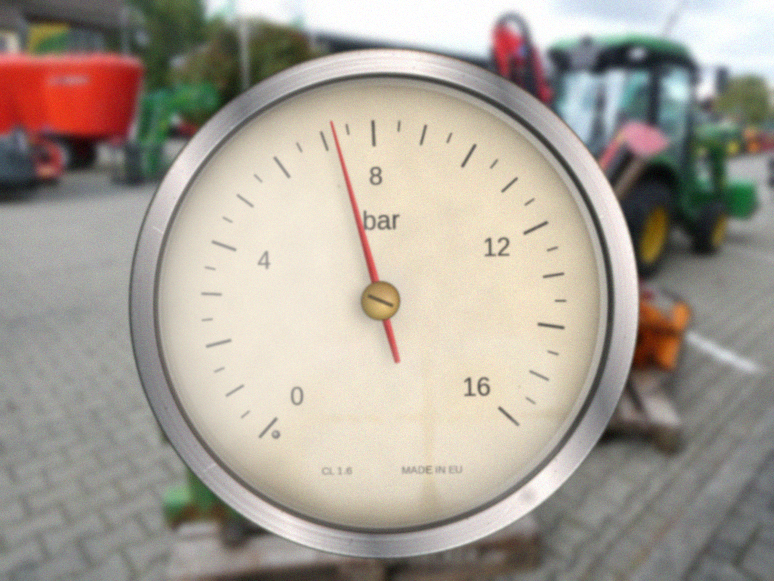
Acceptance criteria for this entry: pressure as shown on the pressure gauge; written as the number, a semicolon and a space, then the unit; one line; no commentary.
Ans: 7.25; bar
